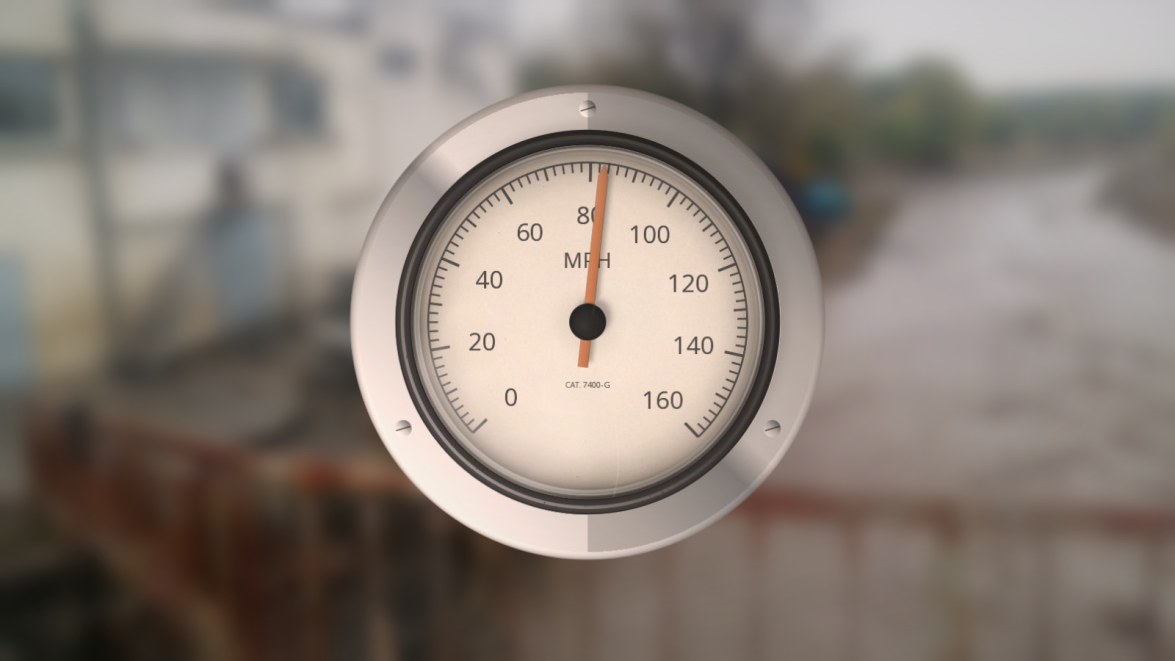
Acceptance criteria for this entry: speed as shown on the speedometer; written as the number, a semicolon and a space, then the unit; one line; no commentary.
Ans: 83; mph
